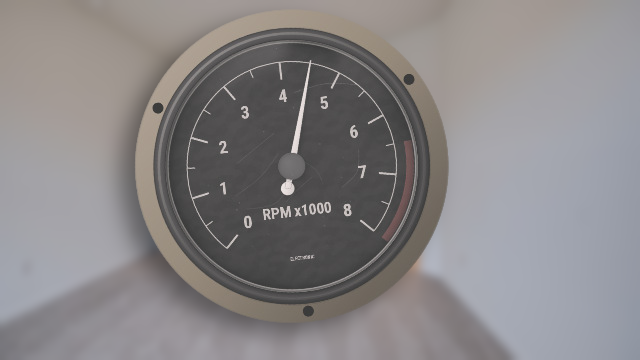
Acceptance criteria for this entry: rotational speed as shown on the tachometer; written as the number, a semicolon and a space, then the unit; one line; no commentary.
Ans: 4500; rpm
